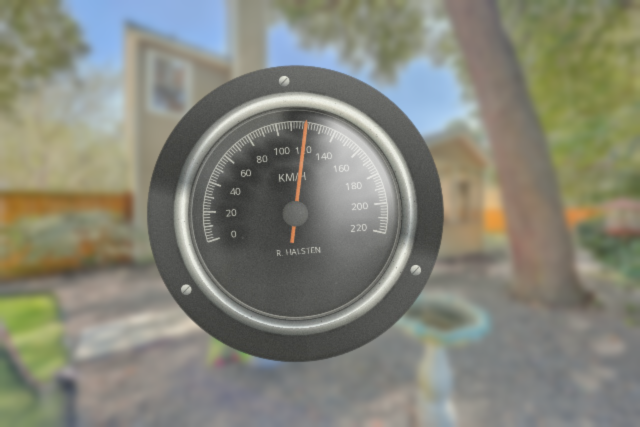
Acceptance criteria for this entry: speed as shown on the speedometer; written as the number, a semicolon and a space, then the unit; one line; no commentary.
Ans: 120; km/h
